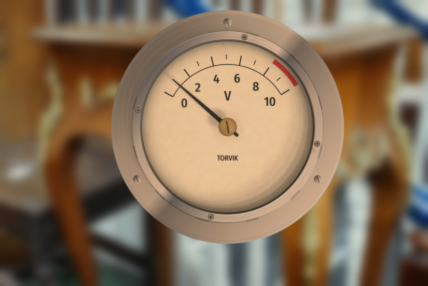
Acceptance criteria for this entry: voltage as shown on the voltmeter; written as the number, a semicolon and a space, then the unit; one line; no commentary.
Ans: 1; V
